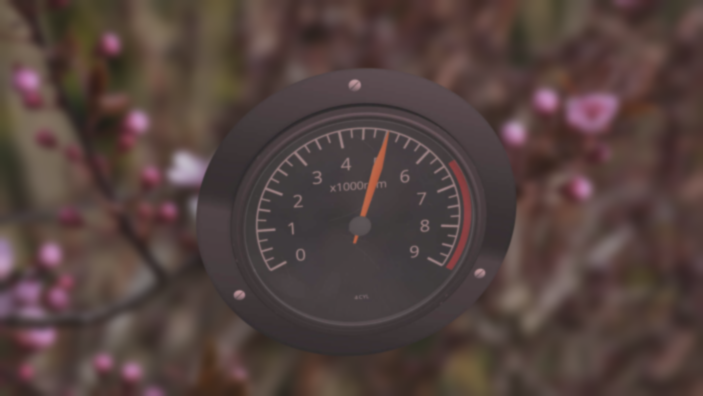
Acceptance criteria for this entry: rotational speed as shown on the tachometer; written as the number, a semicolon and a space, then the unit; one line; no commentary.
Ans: 5000; rpm
